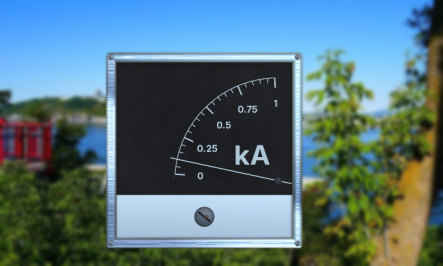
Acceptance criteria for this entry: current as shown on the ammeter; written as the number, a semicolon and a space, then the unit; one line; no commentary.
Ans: 0.1; kA
